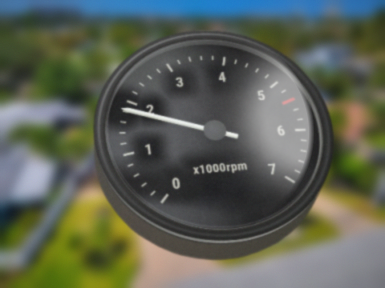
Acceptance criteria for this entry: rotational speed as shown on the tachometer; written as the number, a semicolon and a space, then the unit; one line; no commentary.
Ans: 1800; rpm
